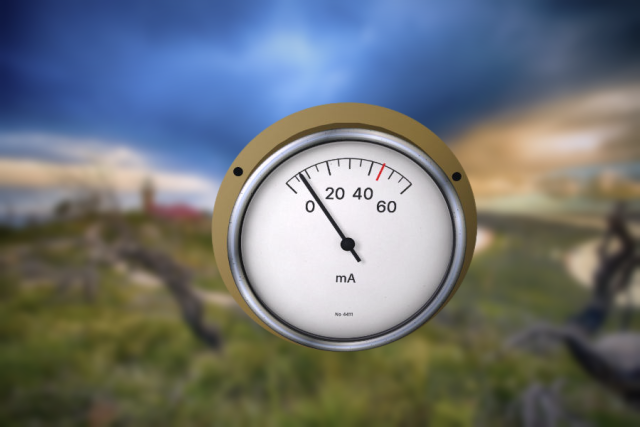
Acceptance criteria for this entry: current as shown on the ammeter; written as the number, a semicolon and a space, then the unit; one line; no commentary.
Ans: 7.5; mA
